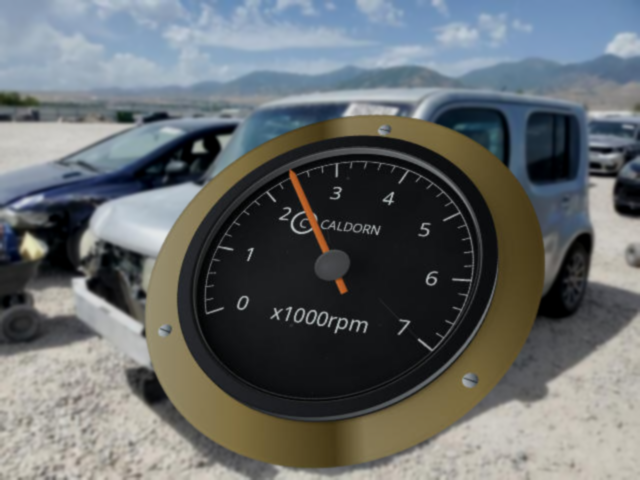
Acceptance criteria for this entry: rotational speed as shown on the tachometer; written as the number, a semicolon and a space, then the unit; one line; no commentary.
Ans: 2400; rpm
